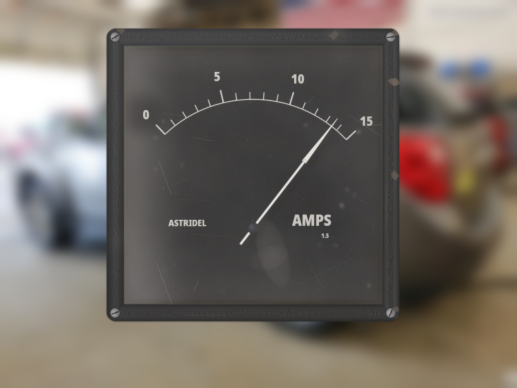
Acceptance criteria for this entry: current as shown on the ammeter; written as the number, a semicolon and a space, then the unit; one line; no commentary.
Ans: 13.5; A
